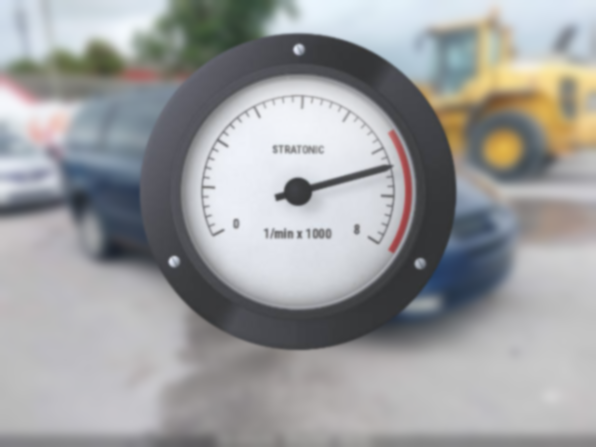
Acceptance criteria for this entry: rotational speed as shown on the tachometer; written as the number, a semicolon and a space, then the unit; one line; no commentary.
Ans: 6400; rpm
